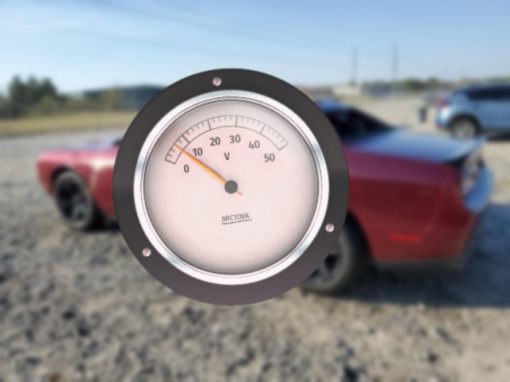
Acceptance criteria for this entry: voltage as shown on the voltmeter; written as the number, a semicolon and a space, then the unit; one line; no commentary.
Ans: 6; V
